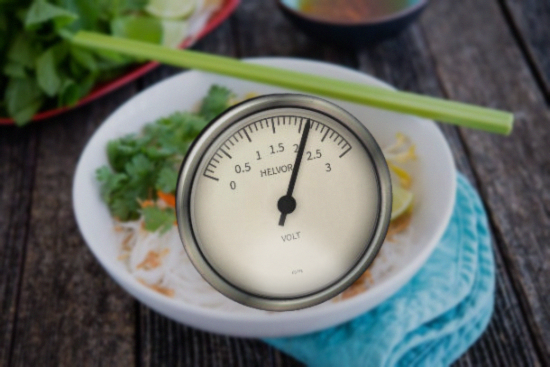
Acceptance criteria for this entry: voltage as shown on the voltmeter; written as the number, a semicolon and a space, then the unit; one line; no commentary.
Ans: 2.1; V
